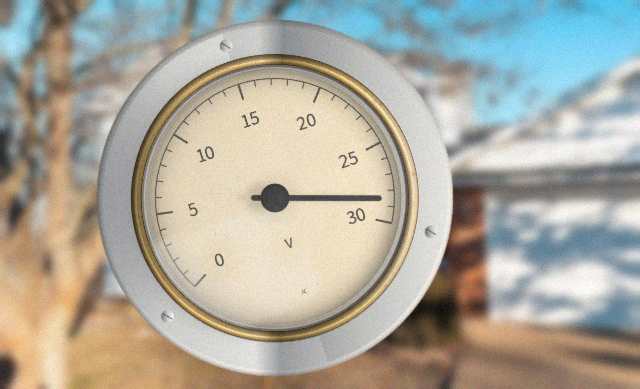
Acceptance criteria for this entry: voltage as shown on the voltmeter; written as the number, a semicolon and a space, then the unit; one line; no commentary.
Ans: 28.5; V
